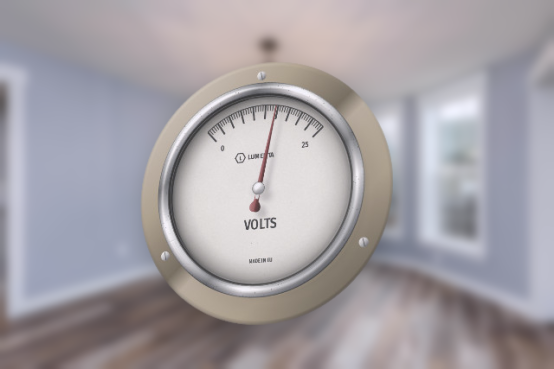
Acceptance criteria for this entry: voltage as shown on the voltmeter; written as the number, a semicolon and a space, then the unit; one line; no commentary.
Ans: 15; V
